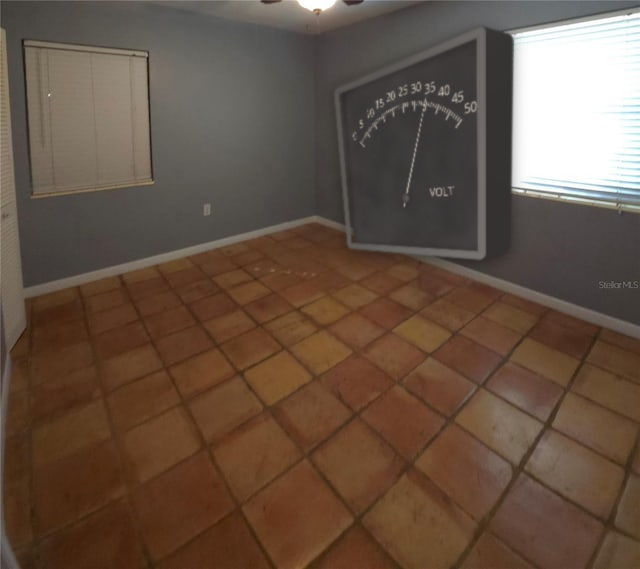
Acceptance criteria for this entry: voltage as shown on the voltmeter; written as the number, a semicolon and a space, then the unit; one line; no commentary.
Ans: 35; V
